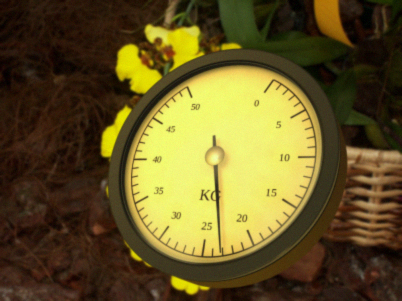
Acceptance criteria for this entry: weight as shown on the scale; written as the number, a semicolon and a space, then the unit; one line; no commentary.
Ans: 23; kg
